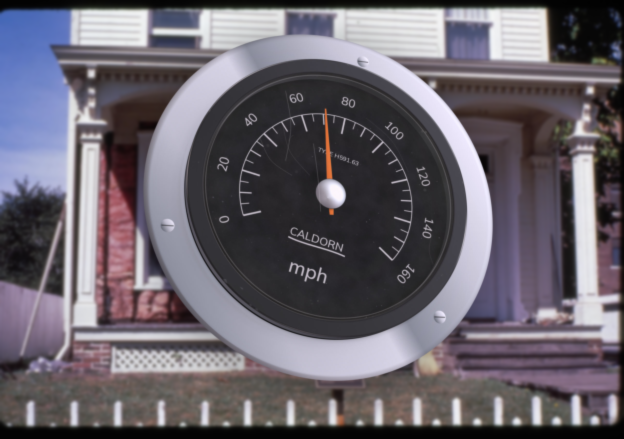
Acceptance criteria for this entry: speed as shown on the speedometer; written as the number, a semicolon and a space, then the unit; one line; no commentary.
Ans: 70; mph
